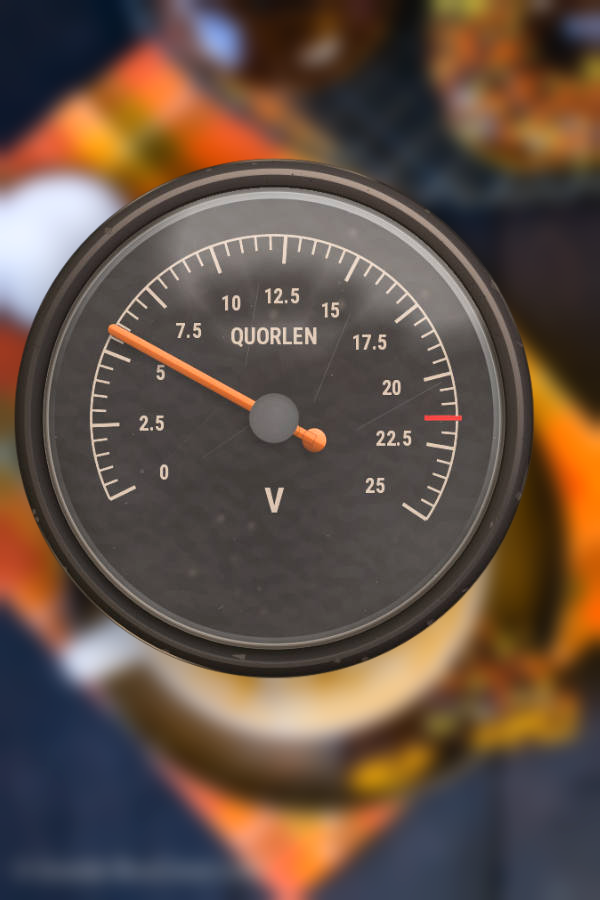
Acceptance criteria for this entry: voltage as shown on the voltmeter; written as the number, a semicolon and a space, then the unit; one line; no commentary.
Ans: 5.75; V
